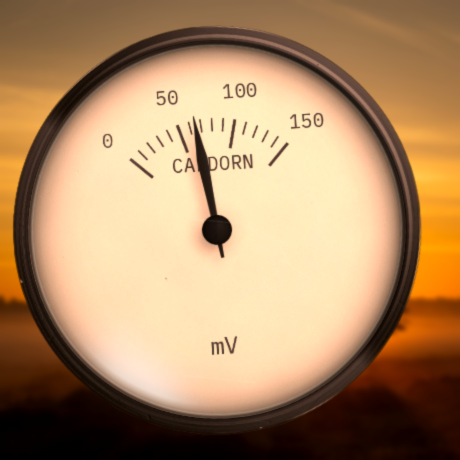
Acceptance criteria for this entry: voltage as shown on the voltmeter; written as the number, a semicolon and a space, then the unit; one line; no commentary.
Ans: 65; mV
